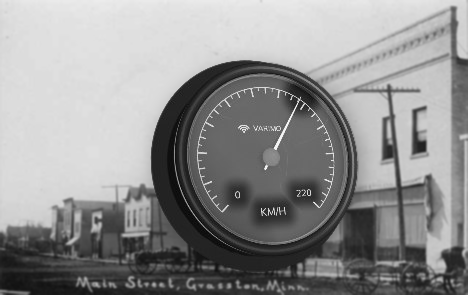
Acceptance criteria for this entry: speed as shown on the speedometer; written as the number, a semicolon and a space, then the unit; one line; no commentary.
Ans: 135; km/h
